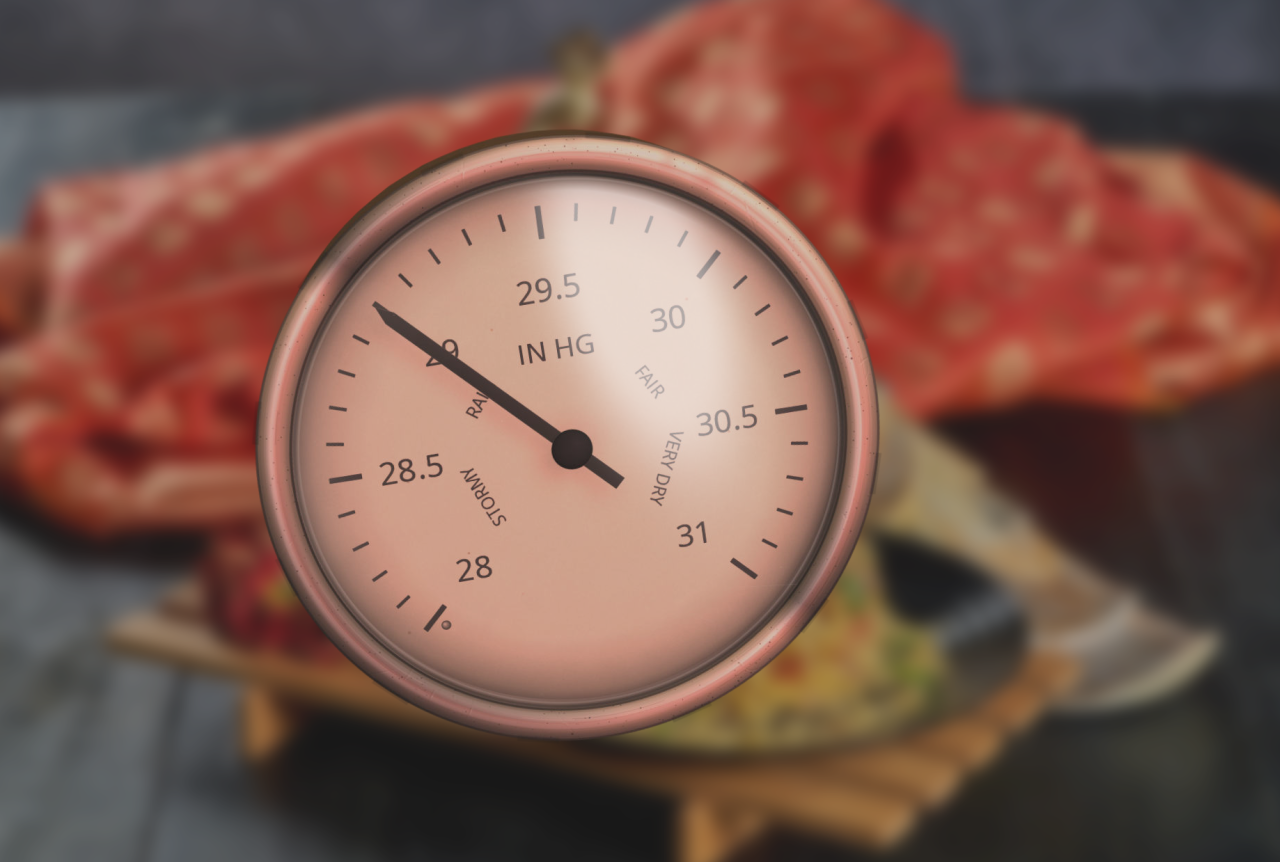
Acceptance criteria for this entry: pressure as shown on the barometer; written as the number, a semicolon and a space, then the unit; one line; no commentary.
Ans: 29; inHg
